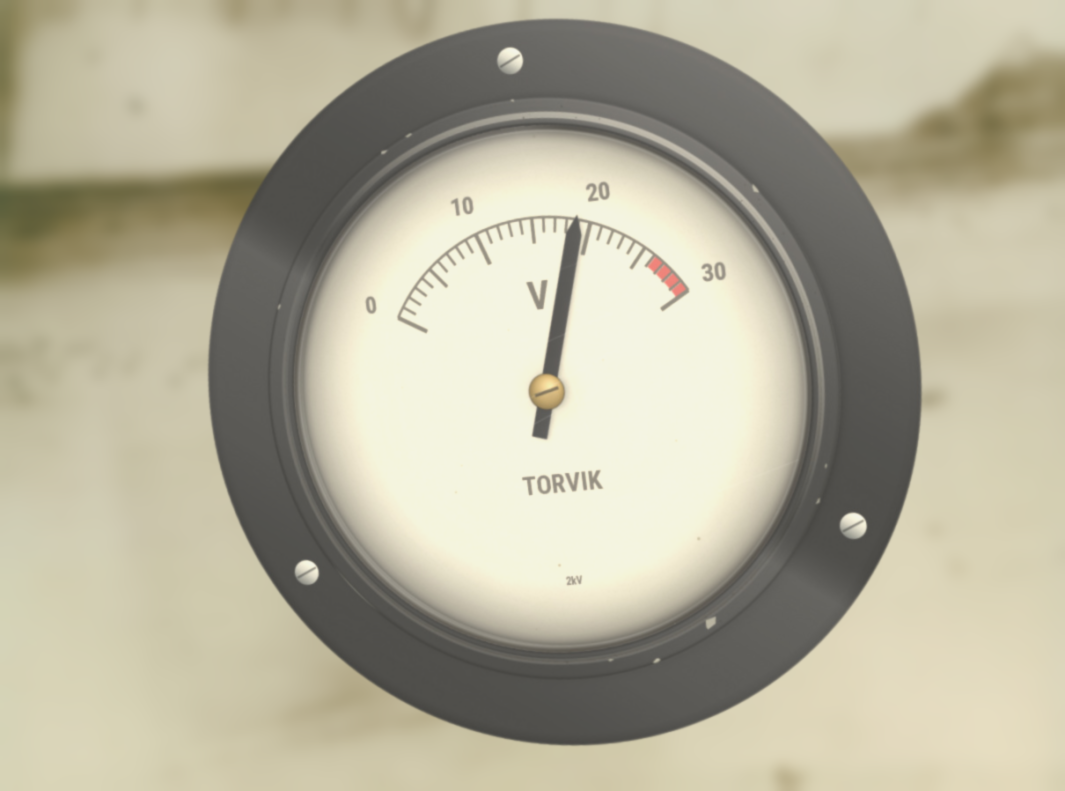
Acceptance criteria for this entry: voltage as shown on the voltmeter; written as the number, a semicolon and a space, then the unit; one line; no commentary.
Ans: 19; V
